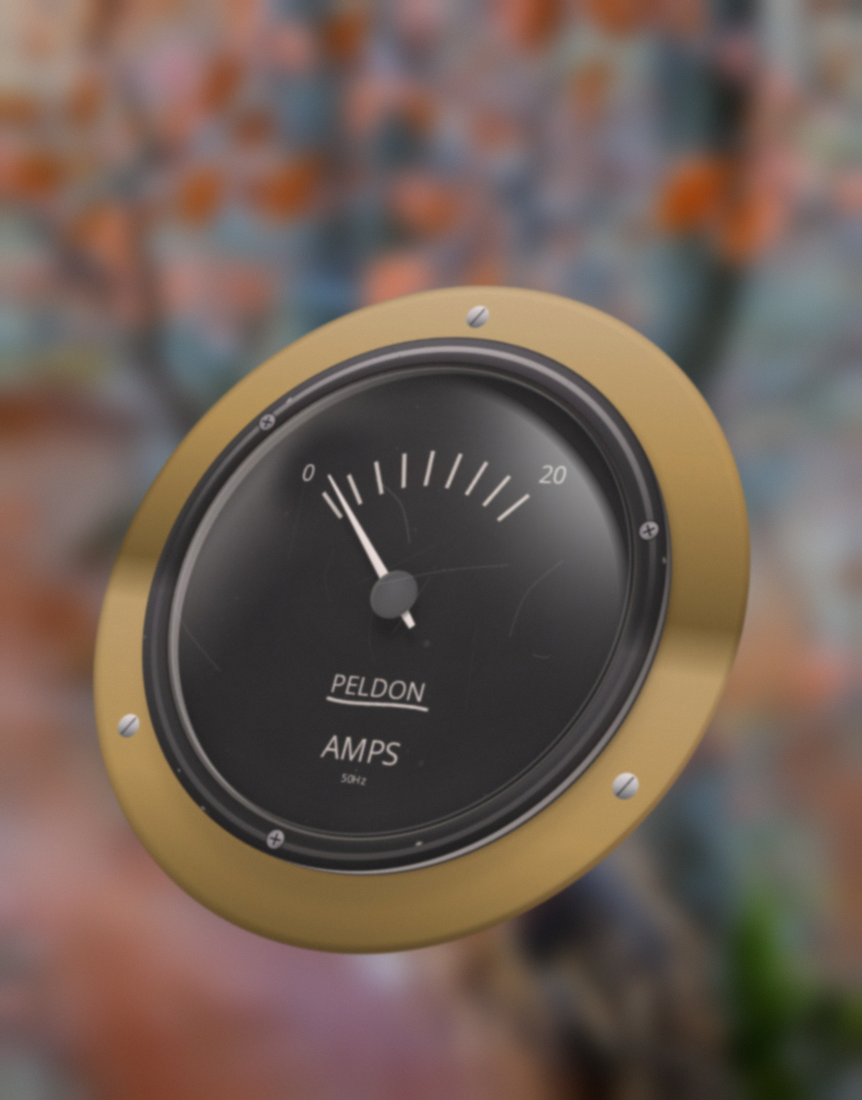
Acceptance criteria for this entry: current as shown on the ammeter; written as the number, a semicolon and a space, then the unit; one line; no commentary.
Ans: 1.25; A
